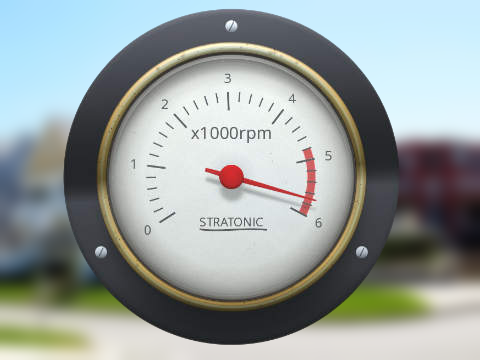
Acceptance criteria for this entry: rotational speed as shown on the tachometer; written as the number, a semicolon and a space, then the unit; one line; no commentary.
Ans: 5700; rpm
